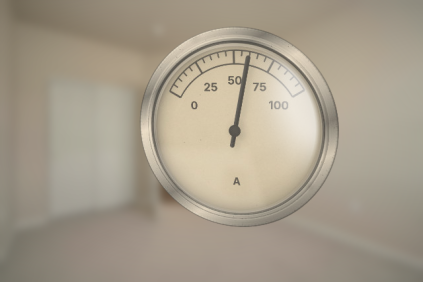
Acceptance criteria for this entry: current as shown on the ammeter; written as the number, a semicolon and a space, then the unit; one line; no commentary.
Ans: 60; A
